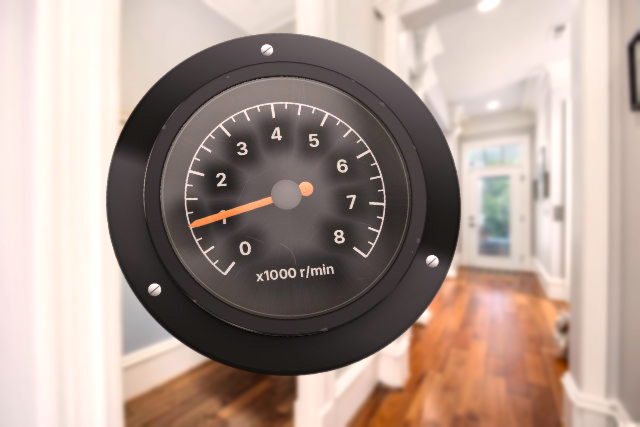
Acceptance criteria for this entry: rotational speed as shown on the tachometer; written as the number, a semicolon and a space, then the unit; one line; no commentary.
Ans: 1000; rpm
